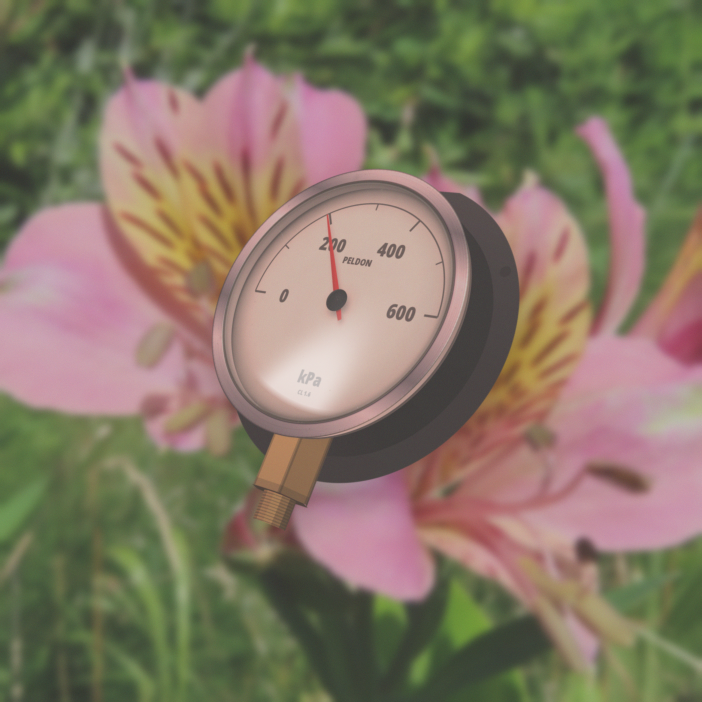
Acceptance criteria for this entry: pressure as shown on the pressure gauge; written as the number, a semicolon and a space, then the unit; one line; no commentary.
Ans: 200; kPa
